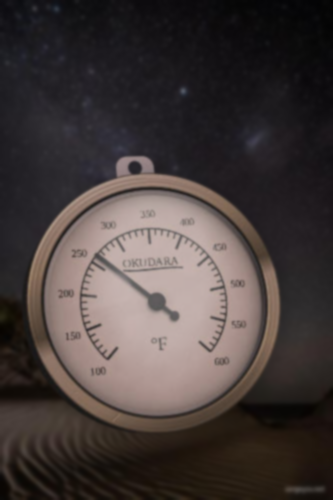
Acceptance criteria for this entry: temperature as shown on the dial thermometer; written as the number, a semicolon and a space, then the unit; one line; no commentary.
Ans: 260; °F
